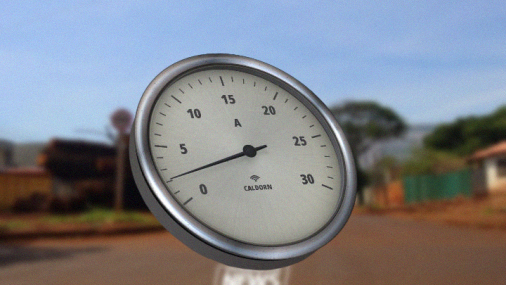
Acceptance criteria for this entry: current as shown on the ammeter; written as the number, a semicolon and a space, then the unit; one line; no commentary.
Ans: 2; A
